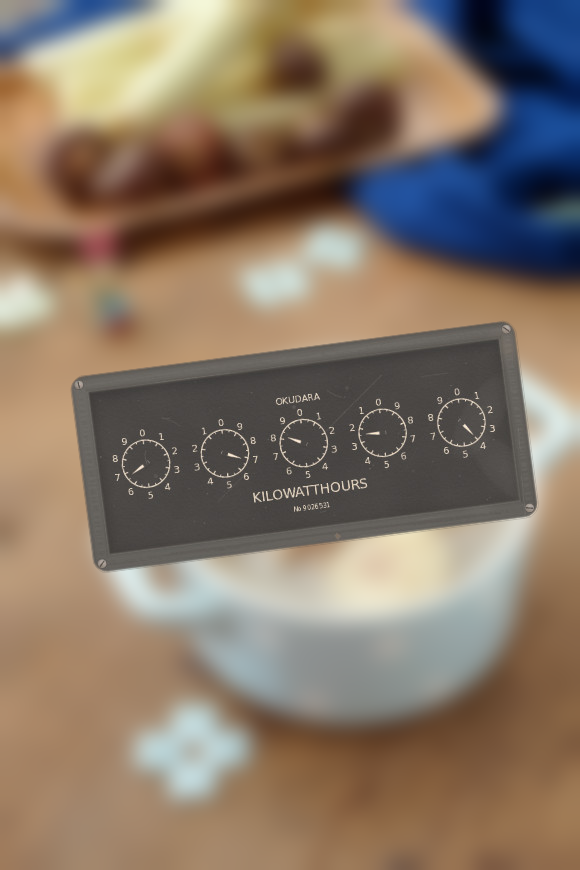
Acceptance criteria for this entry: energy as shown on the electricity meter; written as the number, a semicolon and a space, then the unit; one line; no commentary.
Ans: 66824; kWh
